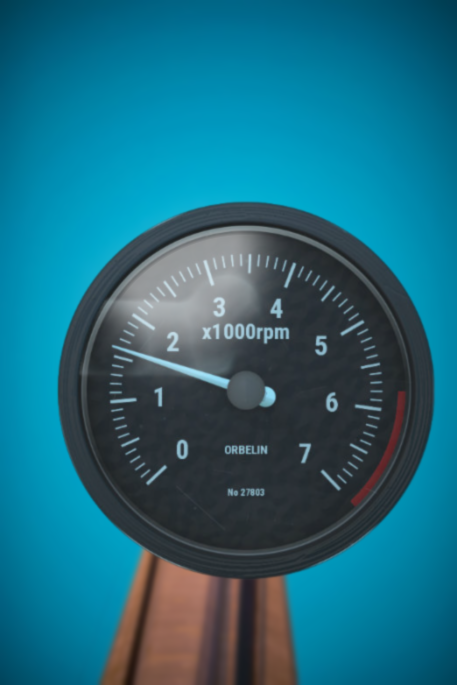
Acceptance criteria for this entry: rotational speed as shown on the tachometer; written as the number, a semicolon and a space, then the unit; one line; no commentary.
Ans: 1600; rpm
